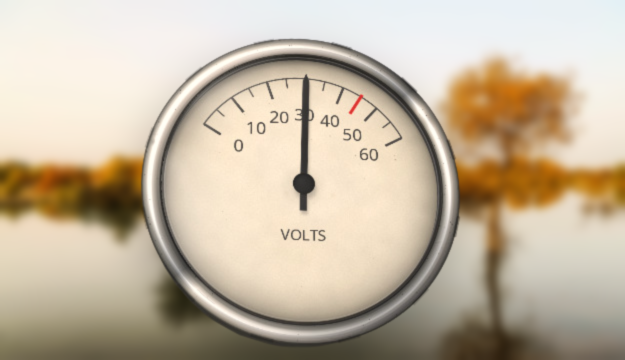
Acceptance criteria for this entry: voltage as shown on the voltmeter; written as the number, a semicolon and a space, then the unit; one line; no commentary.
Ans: 30; V
